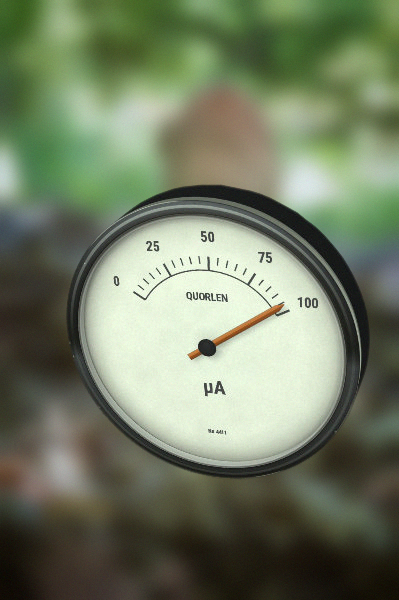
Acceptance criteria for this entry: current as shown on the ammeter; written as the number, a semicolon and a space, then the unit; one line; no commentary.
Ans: 95; µA
